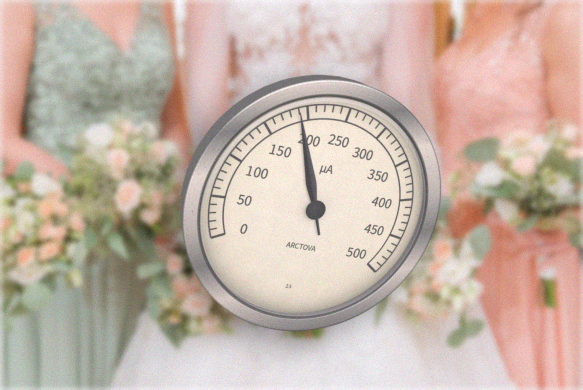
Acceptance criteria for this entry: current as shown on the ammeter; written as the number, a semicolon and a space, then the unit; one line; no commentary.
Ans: 190; µA
